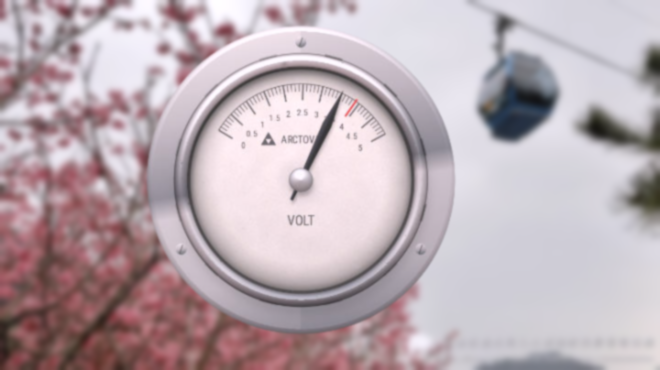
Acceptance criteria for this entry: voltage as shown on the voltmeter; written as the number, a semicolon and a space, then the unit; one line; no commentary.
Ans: 3.5; V
